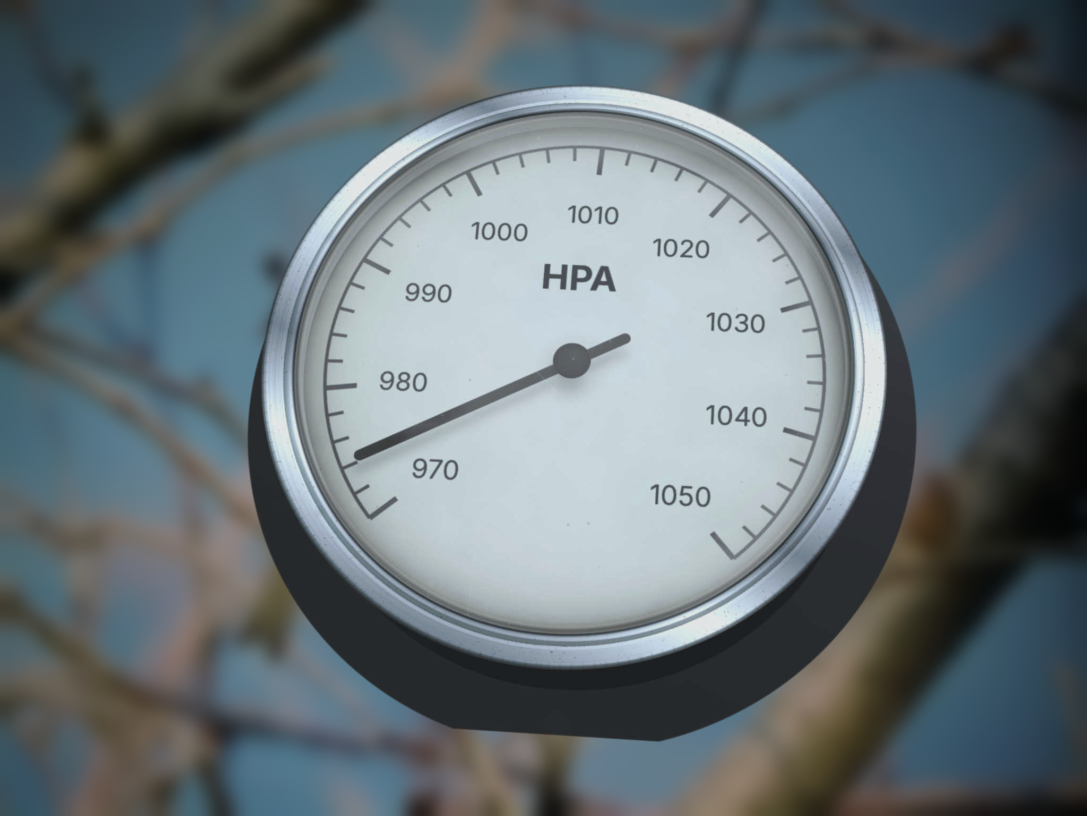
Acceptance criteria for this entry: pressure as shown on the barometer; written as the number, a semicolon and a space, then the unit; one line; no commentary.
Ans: 974; hPa
